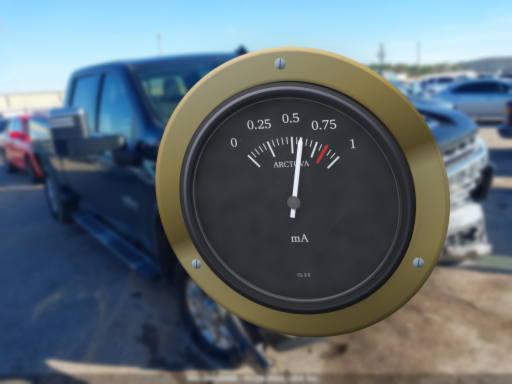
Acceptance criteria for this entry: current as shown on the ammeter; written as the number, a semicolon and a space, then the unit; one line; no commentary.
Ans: 0.6; mA
